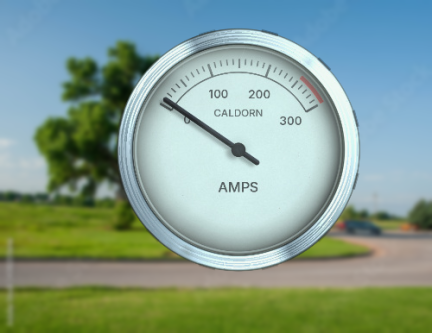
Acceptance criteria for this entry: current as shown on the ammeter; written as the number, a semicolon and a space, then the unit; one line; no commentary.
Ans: 10; A
